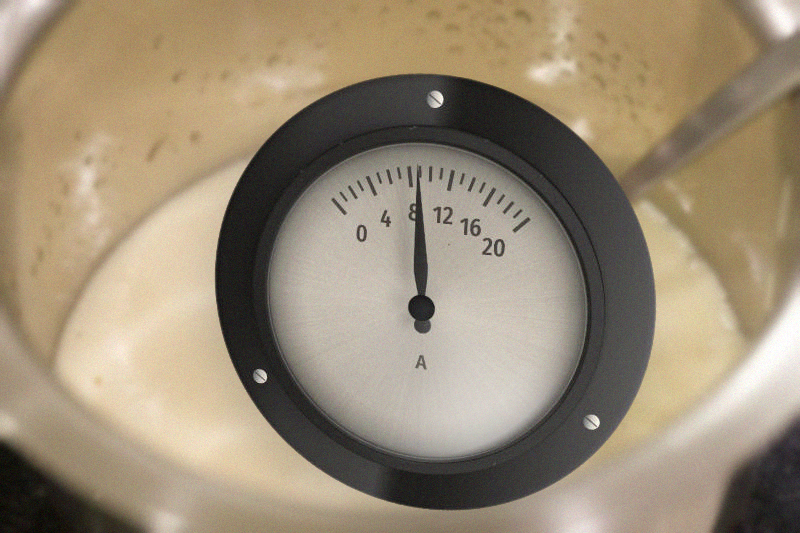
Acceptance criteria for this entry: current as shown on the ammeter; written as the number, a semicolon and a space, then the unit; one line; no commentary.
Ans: 9; A
